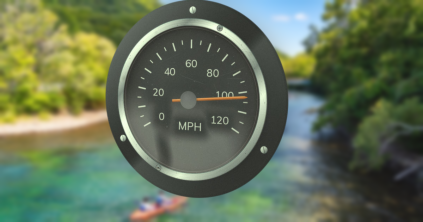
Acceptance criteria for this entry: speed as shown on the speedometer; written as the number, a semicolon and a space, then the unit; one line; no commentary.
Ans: 102.5; mph
